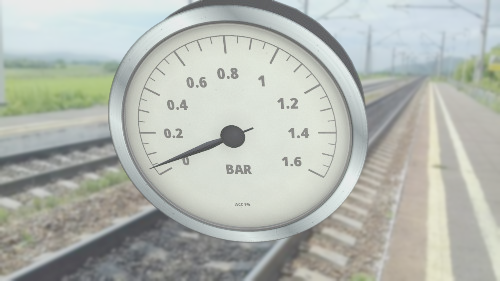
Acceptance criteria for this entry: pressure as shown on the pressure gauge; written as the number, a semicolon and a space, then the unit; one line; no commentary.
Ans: 0.05; bar
